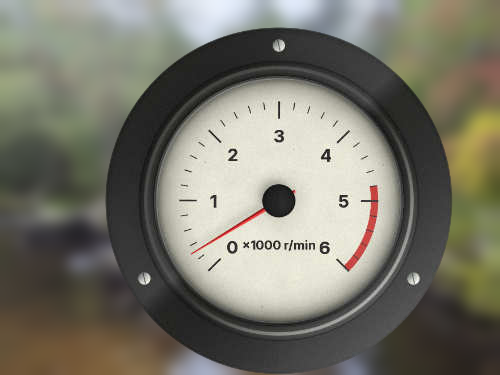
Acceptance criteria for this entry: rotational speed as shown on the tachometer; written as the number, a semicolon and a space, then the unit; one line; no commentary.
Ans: 300; rpm
